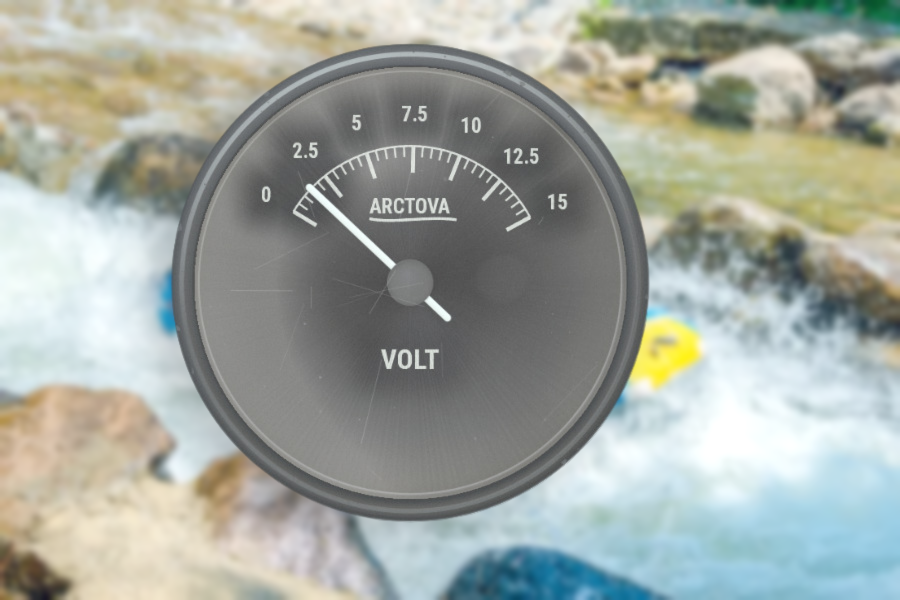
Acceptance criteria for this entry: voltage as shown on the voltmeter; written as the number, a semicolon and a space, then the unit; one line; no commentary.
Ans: 1.5; V
